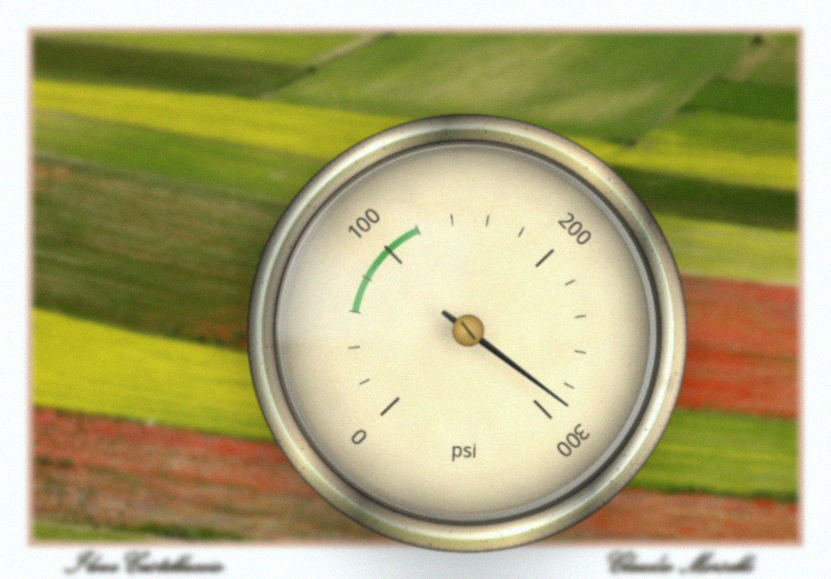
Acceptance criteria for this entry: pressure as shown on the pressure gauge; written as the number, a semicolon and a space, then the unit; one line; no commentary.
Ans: 290; psi
